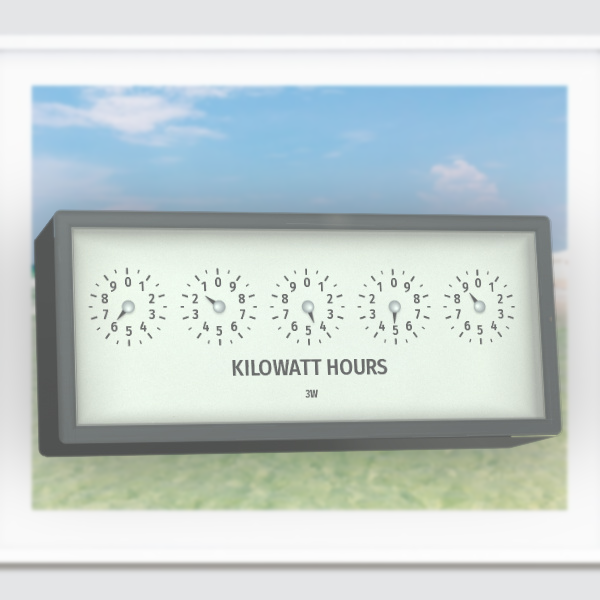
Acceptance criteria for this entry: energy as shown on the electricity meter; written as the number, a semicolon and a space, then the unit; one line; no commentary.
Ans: 61449; kWh
